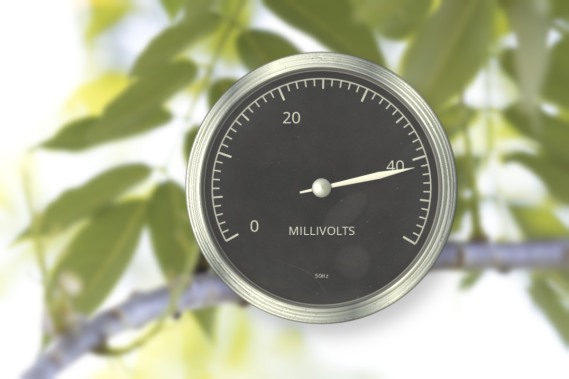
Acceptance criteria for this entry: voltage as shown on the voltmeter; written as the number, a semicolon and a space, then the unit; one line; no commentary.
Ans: 41; mV
